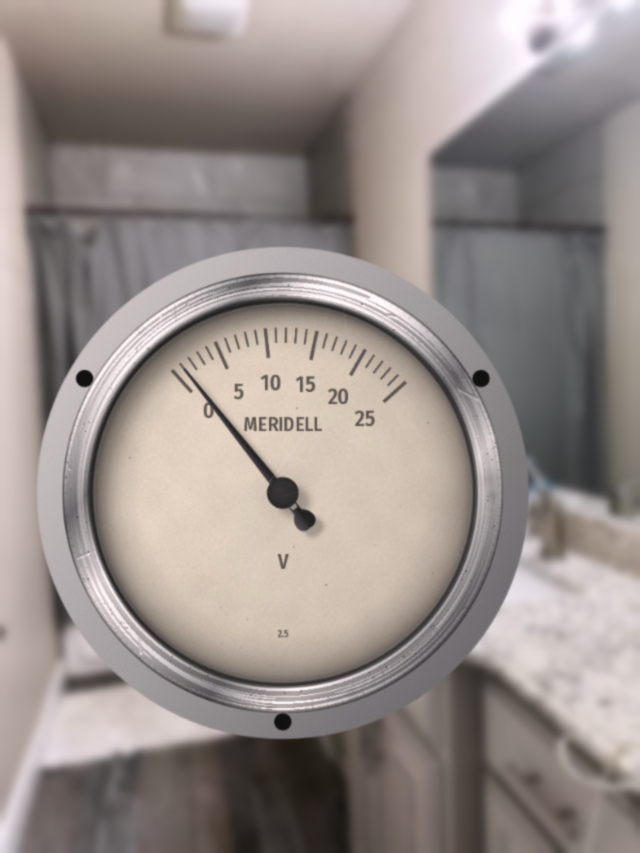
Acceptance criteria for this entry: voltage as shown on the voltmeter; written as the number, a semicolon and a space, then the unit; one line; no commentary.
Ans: 1; V
